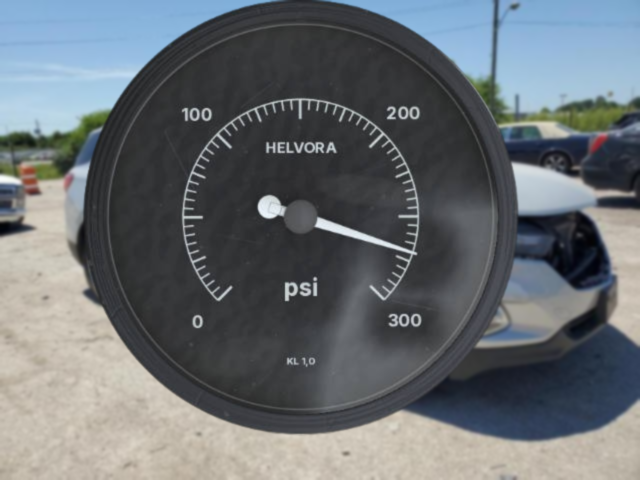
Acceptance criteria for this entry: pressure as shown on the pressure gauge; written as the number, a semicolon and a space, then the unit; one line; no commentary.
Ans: 270; psi
